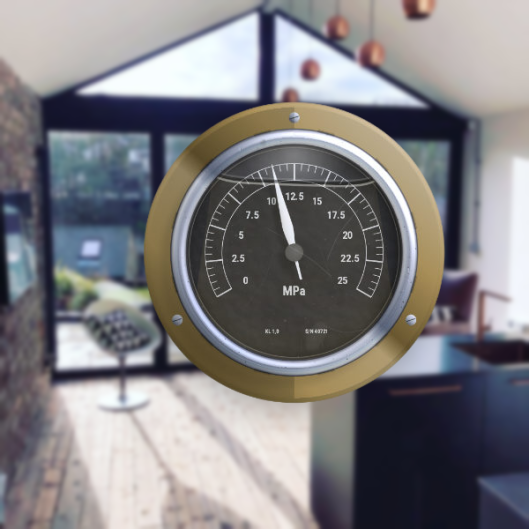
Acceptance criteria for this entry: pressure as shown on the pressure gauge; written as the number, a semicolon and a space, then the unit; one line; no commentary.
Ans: 11; MPa
